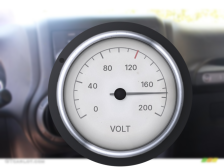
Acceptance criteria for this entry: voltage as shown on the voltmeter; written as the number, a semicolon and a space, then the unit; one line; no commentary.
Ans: 175; V
